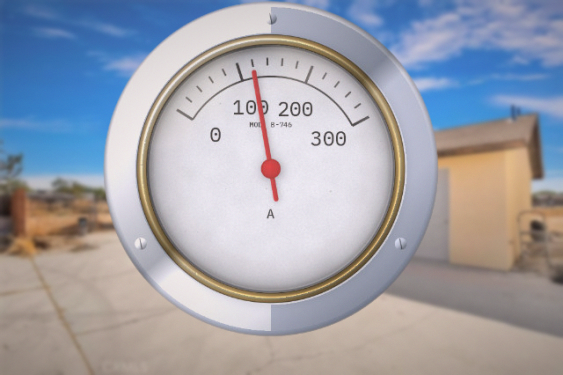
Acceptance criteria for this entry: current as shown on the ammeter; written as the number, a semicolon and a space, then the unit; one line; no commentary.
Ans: 120; A
